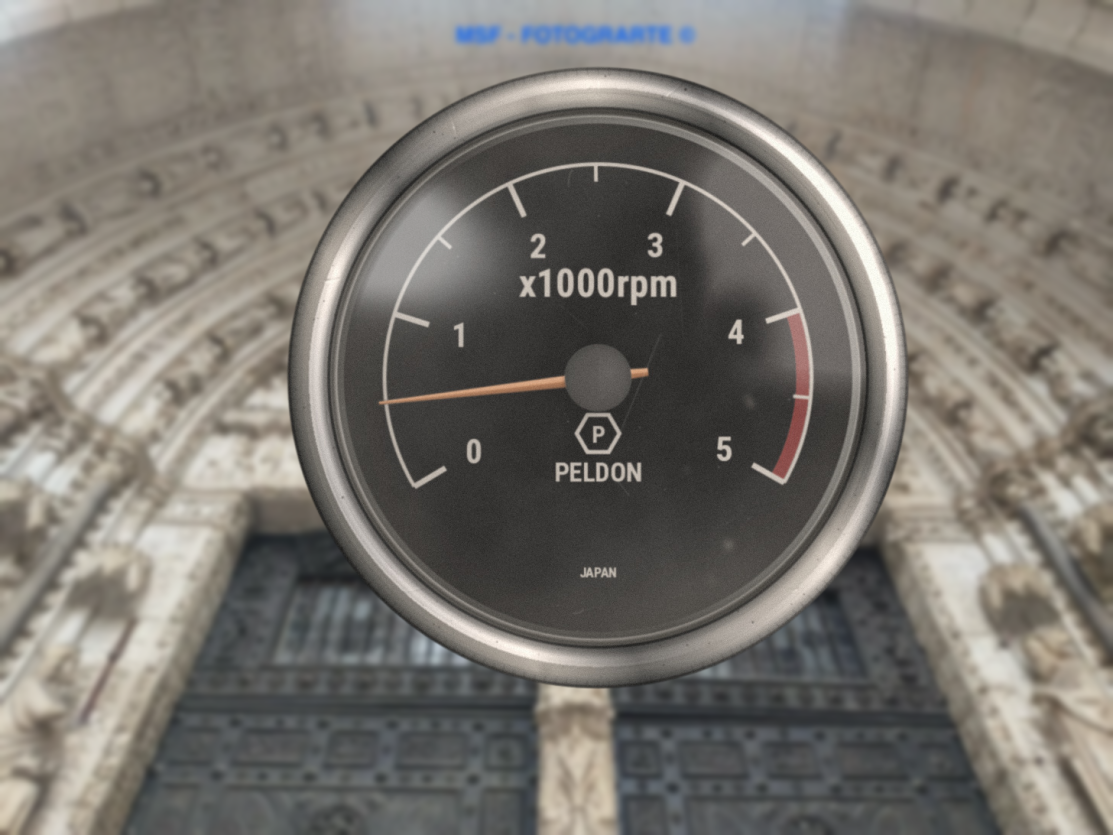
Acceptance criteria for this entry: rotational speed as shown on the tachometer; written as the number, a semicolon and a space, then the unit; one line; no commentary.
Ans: 500; rpm
